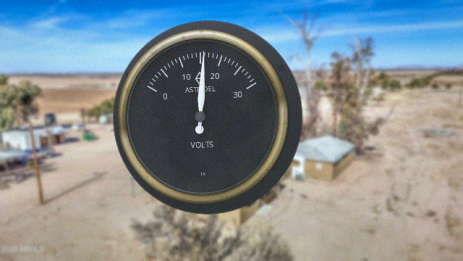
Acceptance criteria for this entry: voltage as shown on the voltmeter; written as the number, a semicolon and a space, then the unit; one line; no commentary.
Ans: 16; V
